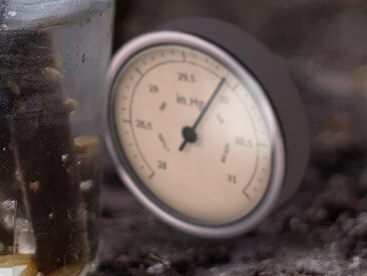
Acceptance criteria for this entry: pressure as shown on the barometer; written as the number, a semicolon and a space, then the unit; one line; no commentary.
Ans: 29.9; inHg
